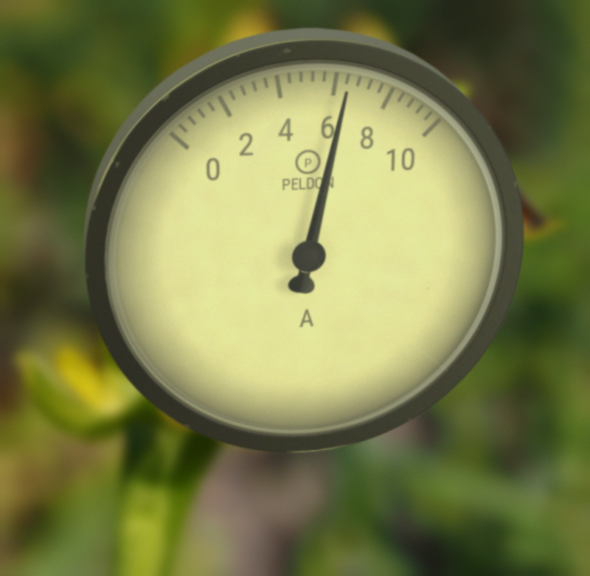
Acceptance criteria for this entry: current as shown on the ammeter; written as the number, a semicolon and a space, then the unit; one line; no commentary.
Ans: 6.4; A
